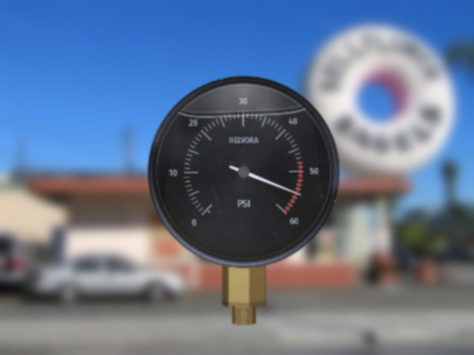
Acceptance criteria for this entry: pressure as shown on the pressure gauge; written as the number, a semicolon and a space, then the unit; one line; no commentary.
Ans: 55; psi
